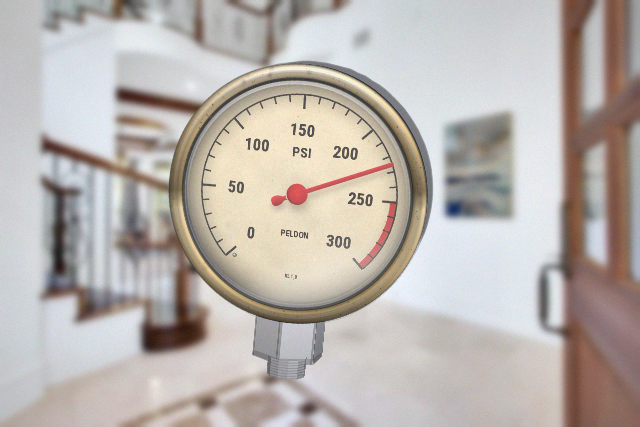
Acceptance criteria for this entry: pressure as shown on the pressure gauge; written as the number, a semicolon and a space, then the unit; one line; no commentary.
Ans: 225; psi
